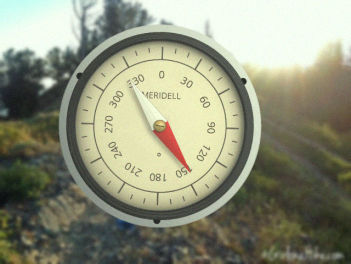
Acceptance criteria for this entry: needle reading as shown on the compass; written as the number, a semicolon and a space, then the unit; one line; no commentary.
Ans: 145; °
